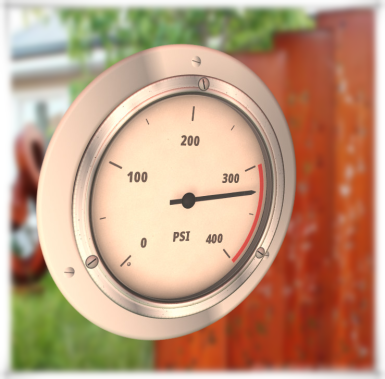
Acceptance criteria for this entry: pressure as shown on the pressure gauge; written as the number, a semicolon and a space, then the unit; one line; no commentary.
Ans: 325; psi
